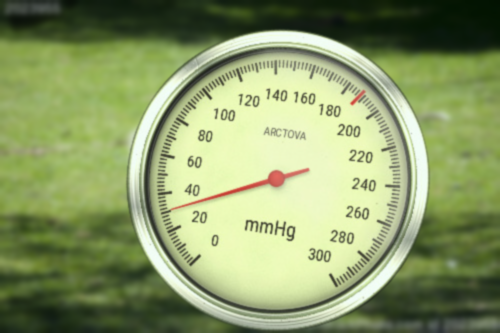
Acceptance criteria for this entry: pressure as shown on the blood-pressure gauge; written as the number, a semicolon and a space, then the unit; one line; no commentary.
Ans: 30; mmHg
